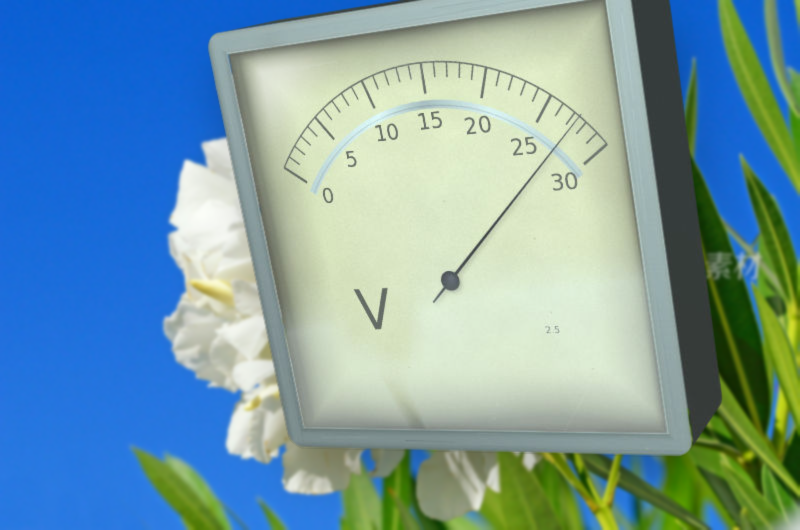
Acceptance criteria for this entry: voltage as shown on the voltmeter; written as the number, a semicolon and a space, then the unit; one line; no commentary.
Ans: 27.5; V
